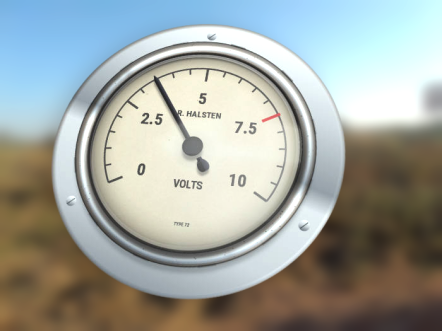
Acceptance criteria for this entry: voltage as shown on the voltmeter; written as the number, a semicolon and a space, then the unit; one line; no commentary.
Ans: 3.5; V
